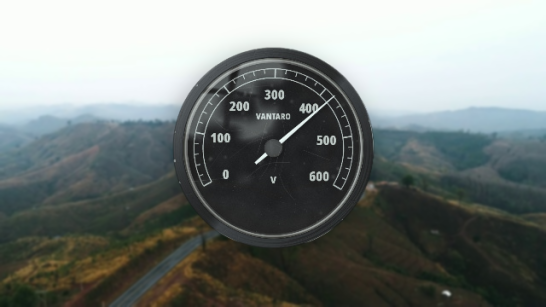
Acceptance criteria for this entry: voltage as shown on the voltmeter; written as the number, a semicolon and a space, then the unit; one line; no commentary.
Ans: 420; V
